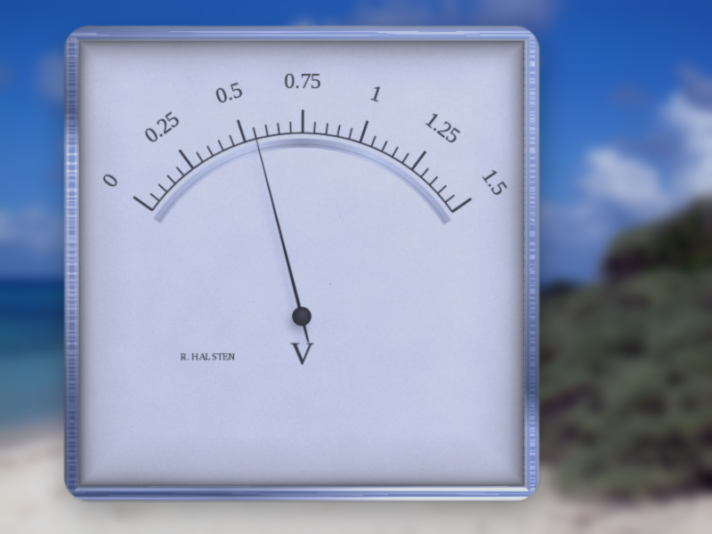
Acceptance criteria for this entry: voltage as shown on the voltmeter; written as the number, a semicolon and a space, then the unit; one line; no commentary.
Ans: 0.55; V
